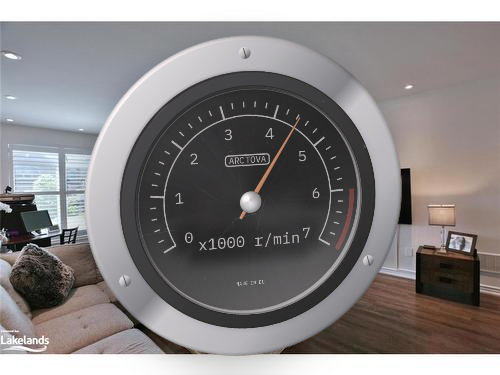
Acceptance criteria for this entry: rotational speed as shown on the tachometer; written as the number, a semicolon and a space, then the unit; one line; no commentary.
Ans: 4400; rpm
